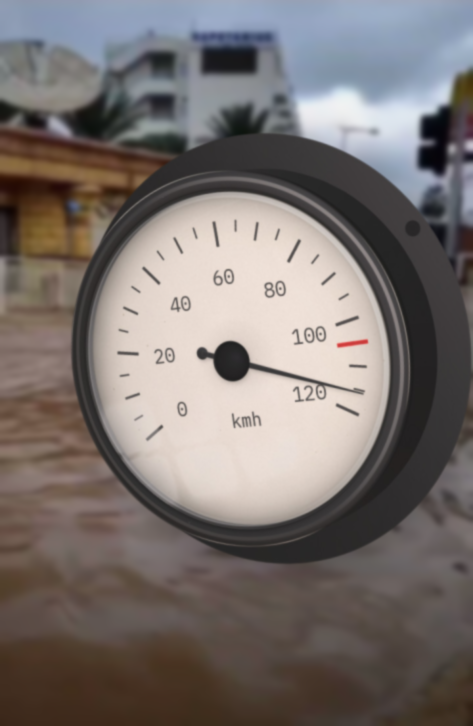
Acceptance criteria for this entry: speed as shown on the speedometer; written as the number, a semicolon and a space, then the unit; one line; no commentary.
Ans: 115; km/h
